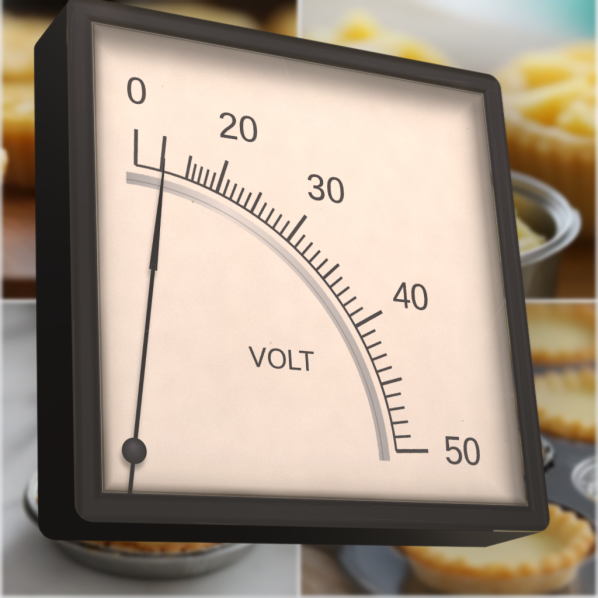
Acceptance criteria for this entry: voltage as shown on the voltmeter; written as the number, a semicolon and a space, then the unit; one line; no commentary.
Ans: 10; V
